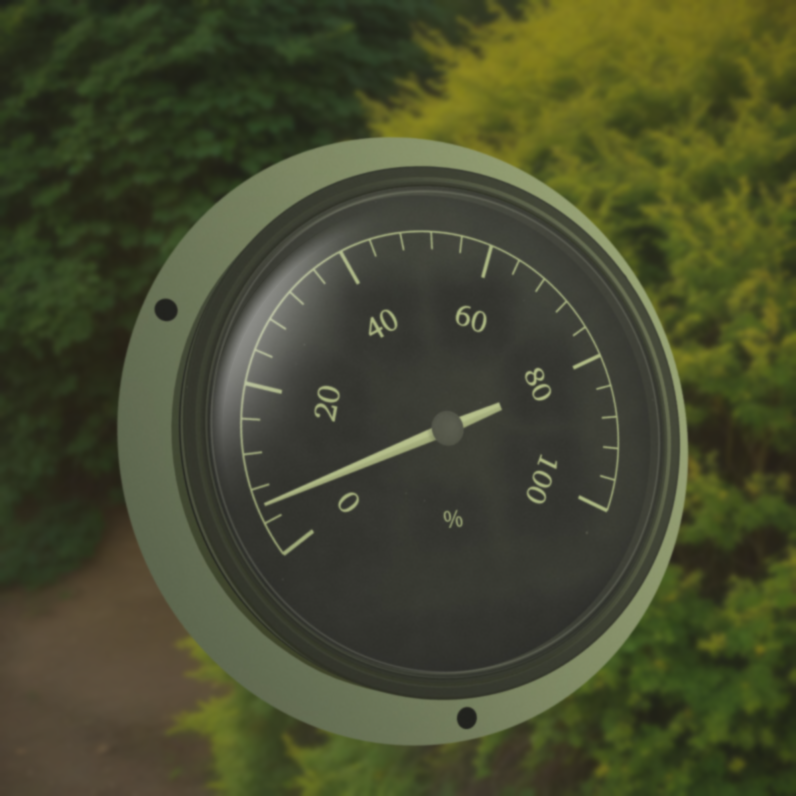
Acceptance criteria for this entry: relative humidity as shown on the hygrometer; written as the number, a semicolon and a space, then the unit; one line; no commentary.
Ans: 6; %
